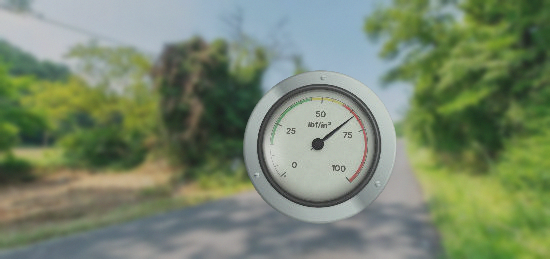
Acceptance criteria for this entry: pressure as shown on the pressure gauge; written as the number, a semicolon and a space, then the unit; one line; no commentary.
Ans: 67.5; psi
